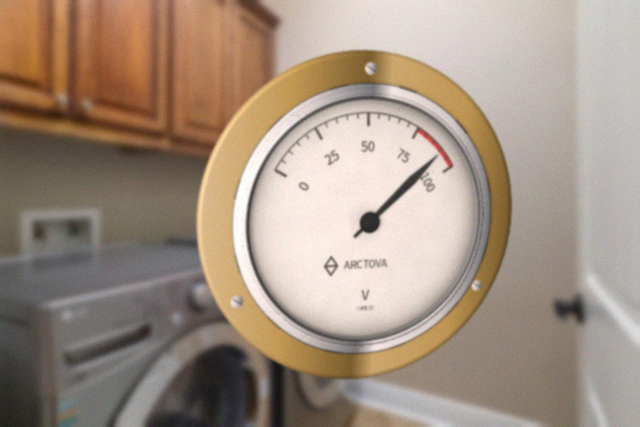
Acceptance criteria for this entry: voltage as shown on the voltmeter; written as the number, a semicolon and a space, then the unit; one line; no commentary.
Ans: 90; V
